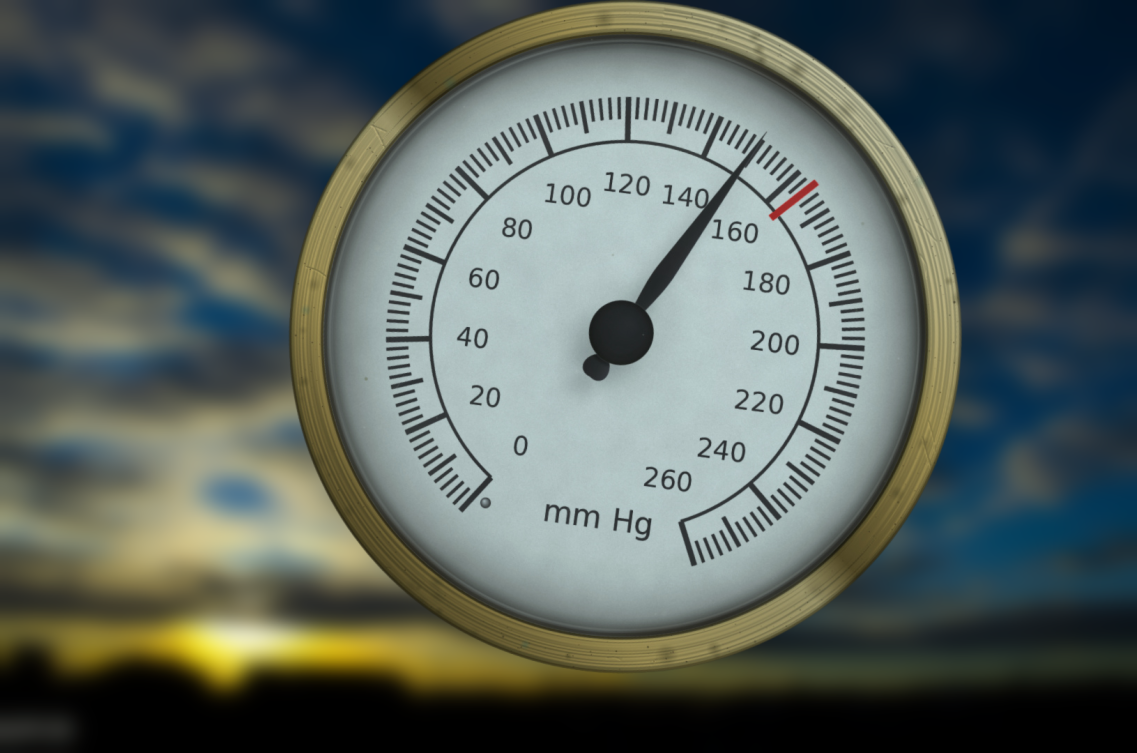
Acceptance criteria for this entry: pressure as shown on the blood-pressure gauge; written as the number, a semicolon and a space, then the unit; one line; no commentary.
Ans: 150; mmHg
